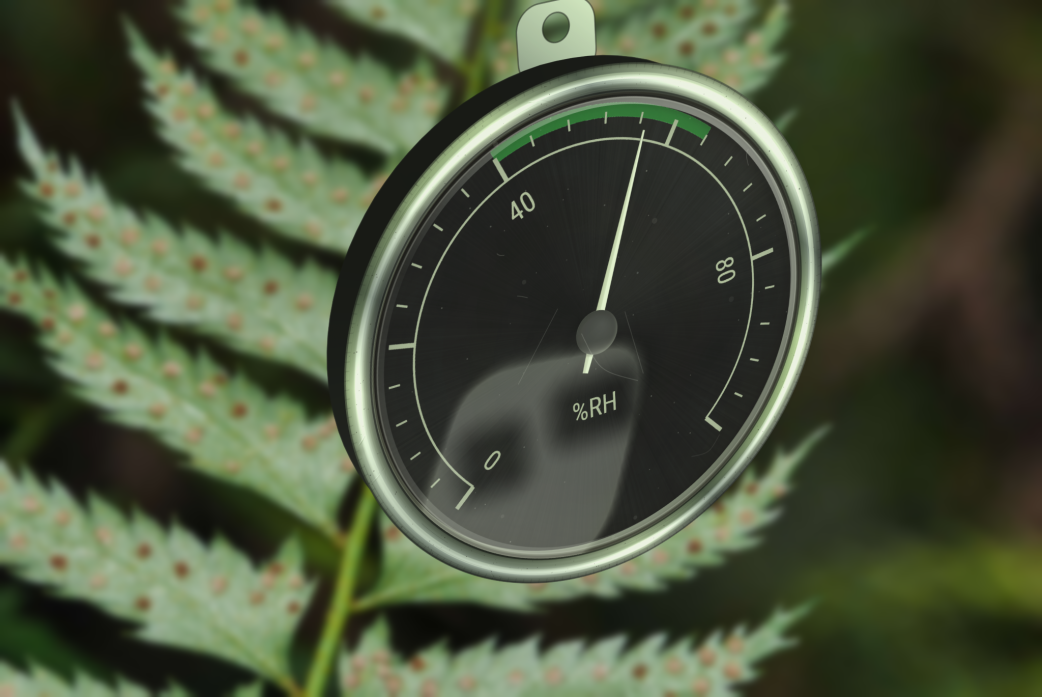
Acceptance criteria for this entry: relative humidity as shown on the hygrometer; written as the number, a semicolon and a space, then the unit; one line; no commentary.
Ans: 56; %
